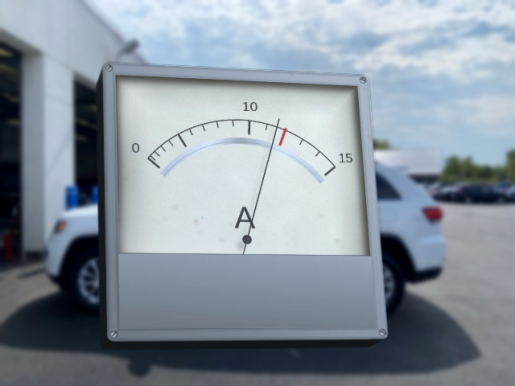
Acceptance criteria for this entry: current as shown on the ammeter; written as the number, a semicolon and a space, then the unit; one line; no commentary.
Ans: 11.5; A
